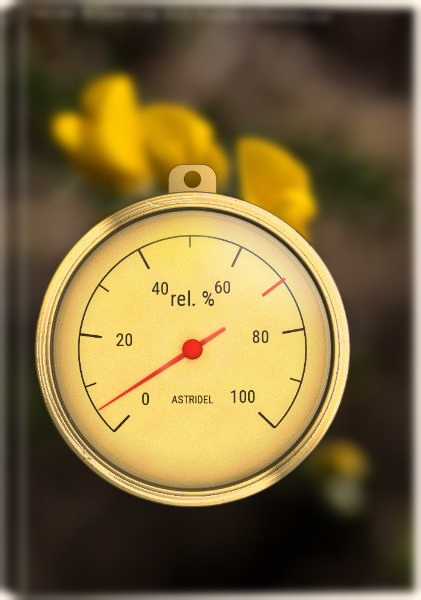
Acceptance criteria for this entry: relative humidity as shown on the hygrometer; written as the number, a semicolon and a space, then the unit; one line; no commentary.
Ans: 5; %
